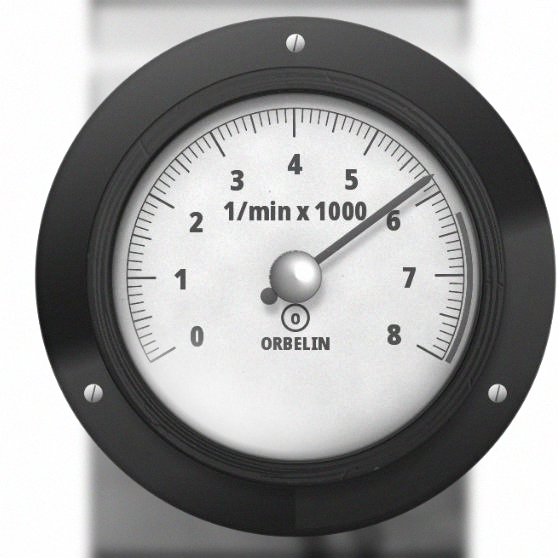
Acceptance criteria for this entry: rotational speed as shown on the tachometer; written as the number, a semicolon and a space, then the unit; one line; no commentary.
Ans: 5800; rpm
